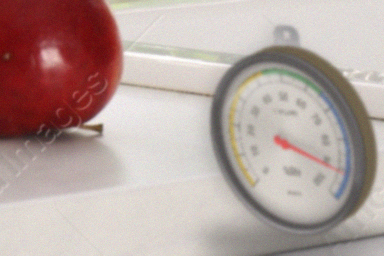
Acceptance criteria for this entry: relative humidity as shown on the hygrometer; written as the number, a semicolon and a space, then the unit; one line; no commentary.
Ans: 90; %
